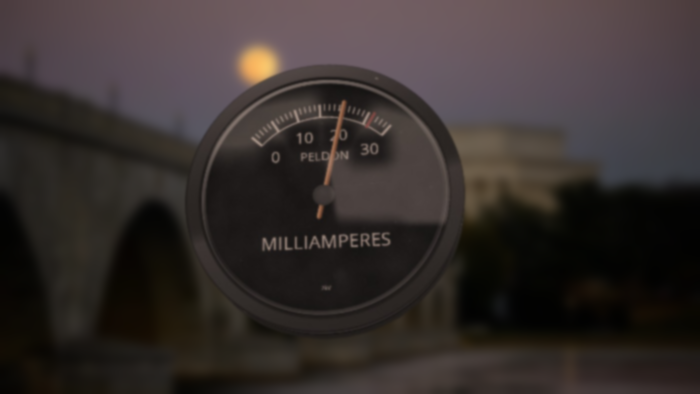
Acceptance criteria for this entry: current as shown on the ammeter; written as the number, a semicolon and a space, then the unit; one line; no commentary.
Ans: 20; mA
